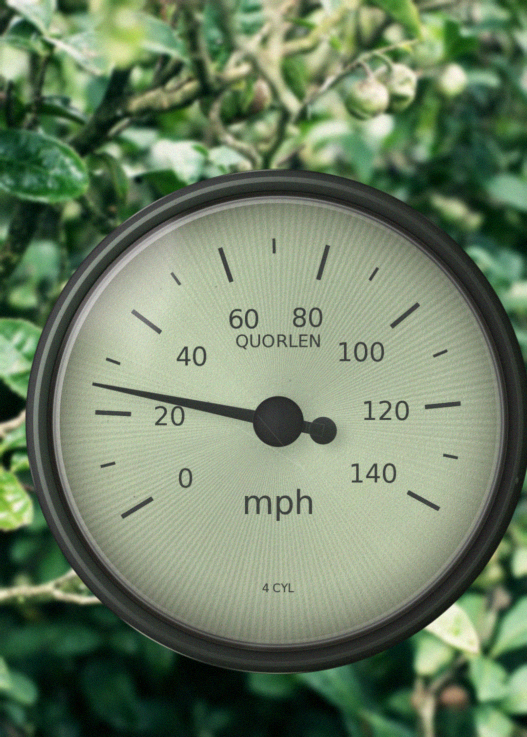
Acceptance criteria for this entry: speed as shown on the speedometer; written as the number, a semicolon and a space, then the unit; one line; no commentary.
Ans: 25; mph
